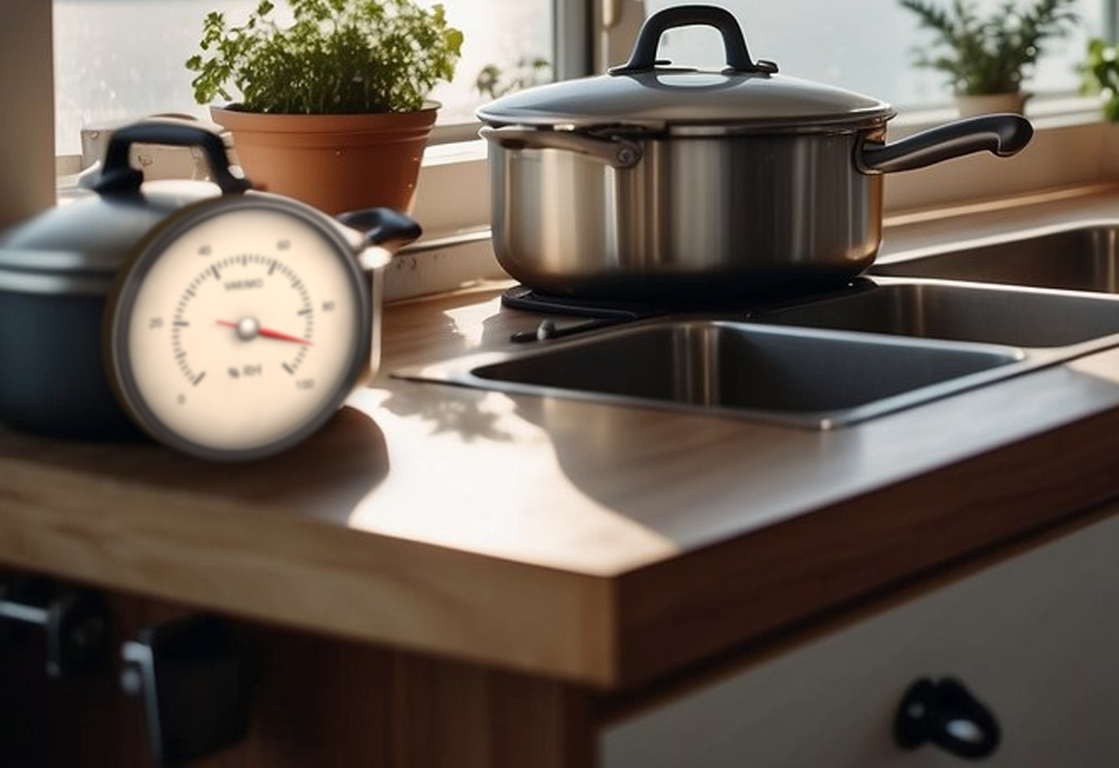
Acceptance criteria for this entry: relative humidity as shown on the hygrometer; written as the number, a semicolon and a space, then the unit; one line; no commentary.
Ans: 90; %
